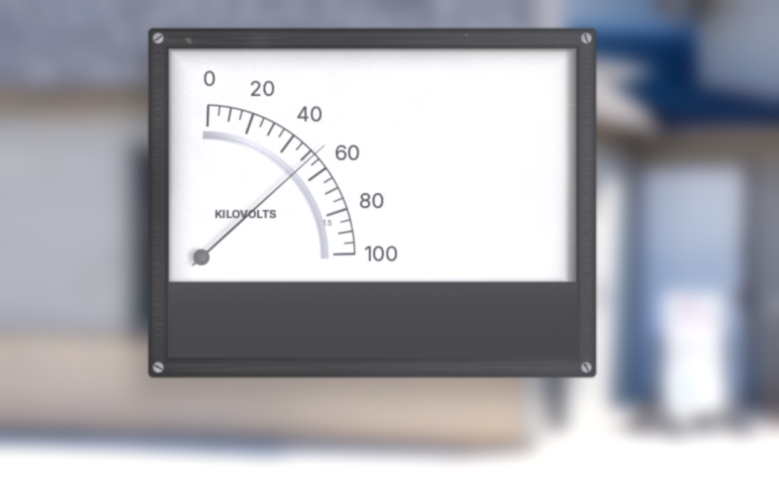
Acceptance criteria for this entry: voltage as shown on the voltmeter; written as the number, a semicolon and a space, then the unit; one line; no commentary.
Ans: 52.5; kV
